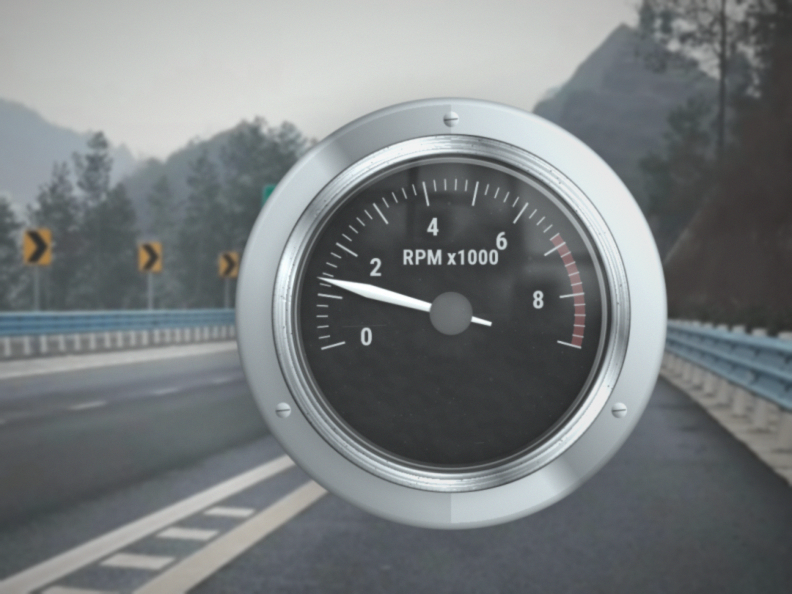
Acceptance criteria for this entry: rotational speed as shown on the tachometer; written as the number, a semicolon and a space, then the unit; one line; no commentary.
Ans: 1300; rpm
